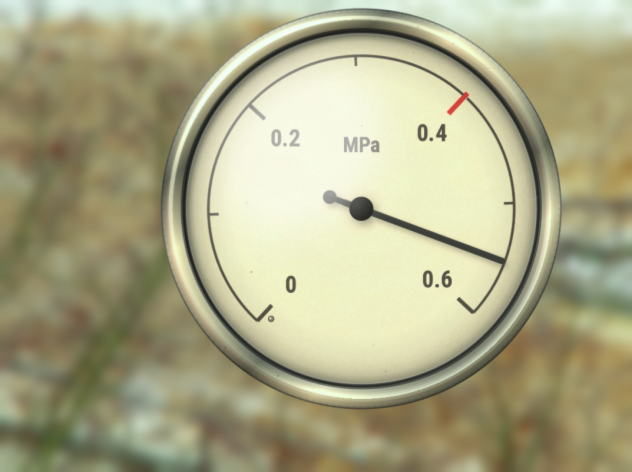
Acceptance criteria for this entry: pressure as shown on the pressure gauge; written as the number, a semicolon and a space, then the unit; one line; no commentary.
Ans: 0.55; MPa
